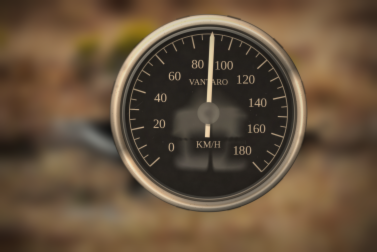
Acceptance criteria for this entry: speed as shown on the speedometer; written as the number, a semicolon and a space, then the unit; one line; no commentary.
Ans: 90; km/h
